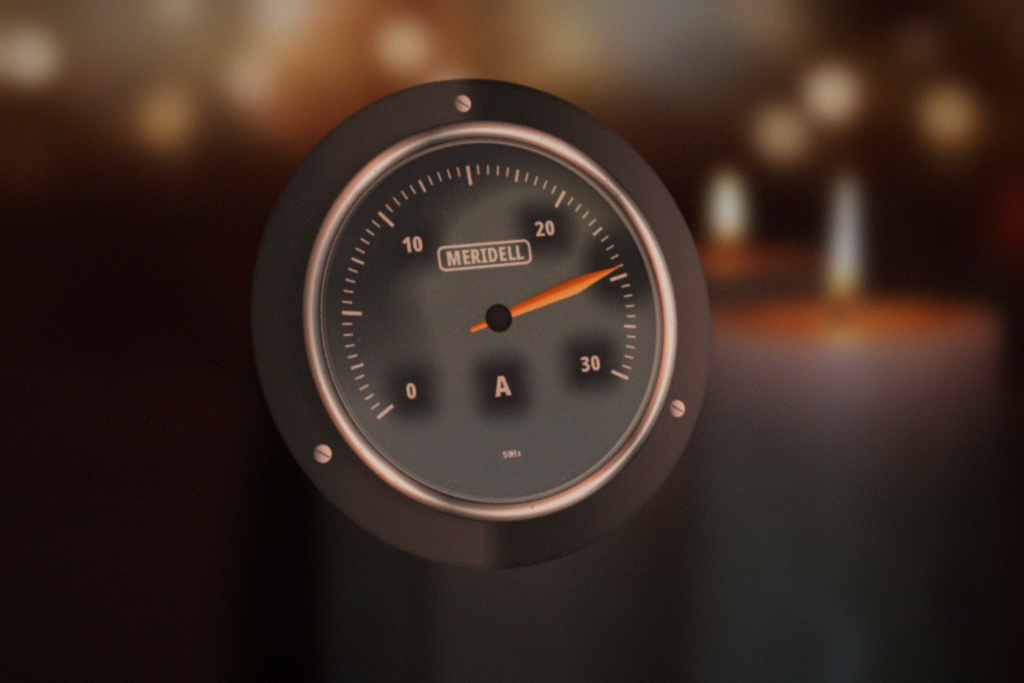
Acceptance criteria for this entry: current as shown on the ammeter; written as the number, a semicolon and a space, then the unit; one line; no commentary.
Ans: 24.5; A
